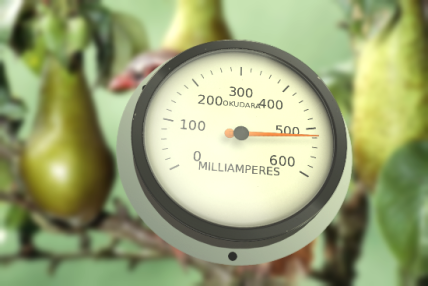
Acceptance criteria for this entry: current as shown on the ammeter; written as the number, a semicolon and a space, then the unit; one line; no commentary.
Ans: 520; mA
